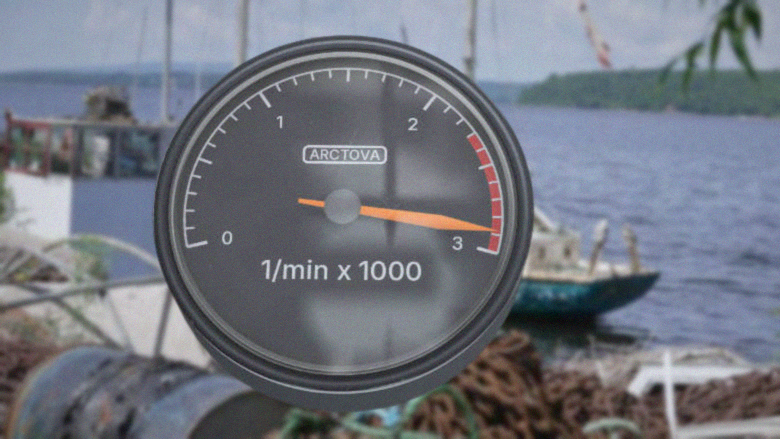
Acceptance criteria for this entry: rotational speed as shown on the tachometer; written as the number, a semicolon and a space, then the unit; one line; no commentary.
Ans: 2900; rpm
